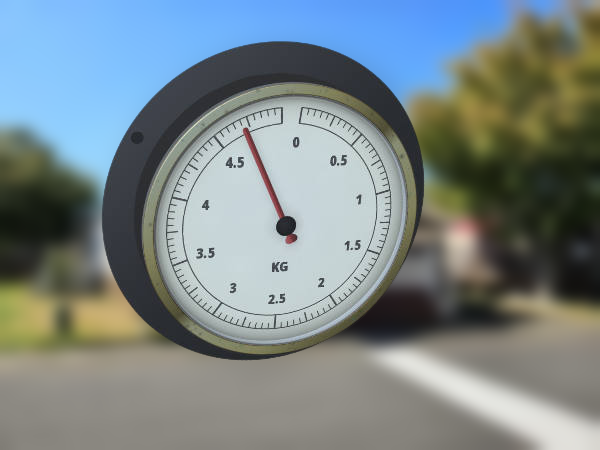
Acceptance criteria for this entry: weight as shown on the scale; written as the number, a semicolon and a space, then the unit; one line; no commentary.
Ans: 4.7; kg
